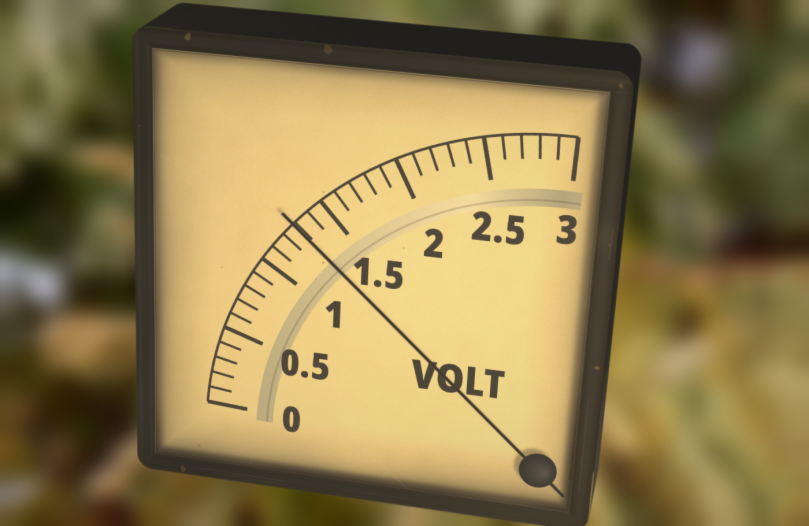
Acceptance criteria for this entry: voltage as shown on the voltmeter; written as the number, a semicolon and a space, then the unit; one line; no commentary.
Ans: 1.3; V
